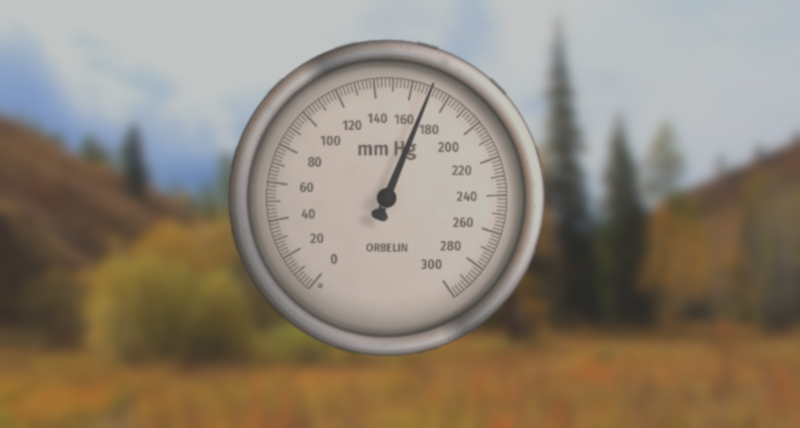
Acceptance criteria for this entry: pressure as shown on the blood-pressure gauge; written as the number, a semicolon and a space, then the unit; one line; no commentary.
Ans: 170; mmHg
